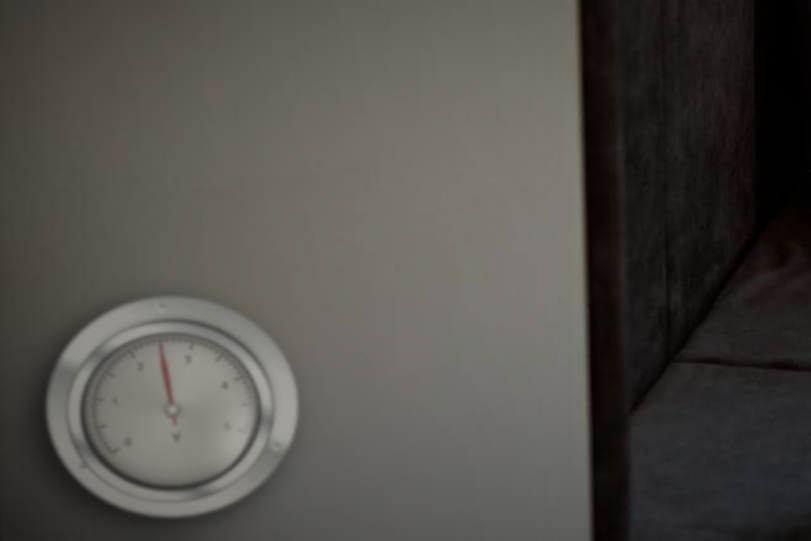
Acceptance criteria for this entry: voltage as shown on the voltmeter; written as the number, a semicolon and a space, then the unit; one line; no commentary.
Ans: 2.5; V
